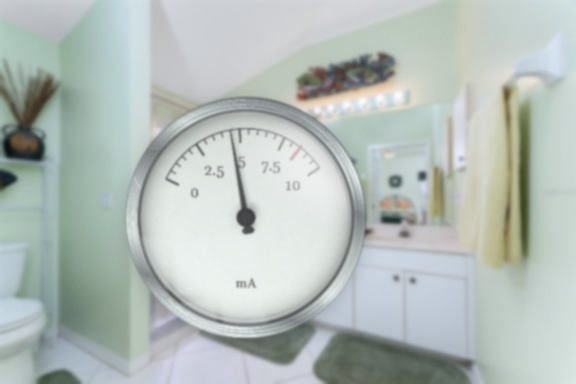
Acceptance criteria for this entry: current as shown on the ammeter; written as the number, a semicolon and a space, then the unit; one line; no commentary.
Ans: 4.5; mA
